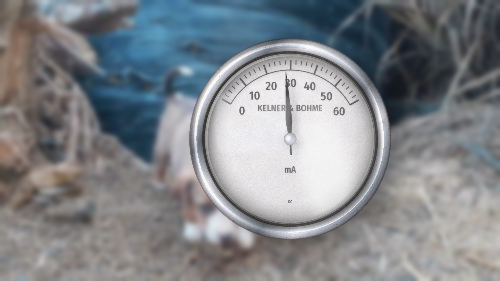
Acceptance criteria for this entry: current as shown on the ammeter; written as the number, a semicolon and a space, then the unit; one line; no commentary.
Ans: 28; mA
